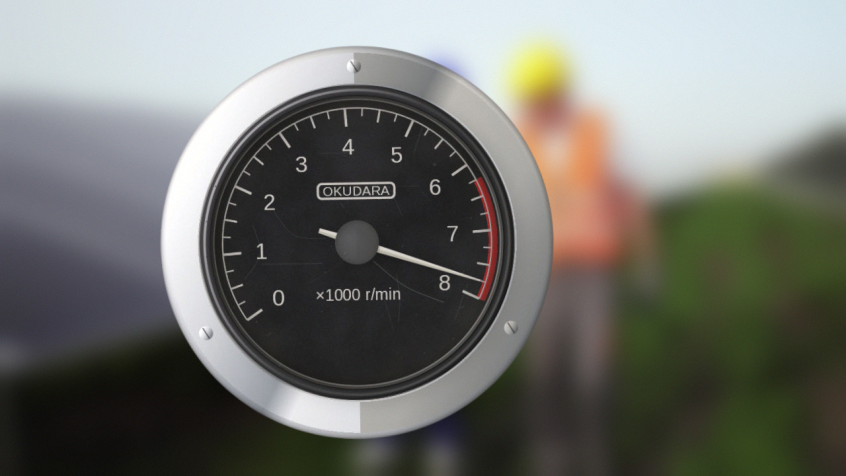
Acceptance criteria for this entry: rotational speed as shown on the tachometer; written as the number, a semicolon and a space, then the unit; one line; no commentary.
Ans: 7750; rpm
